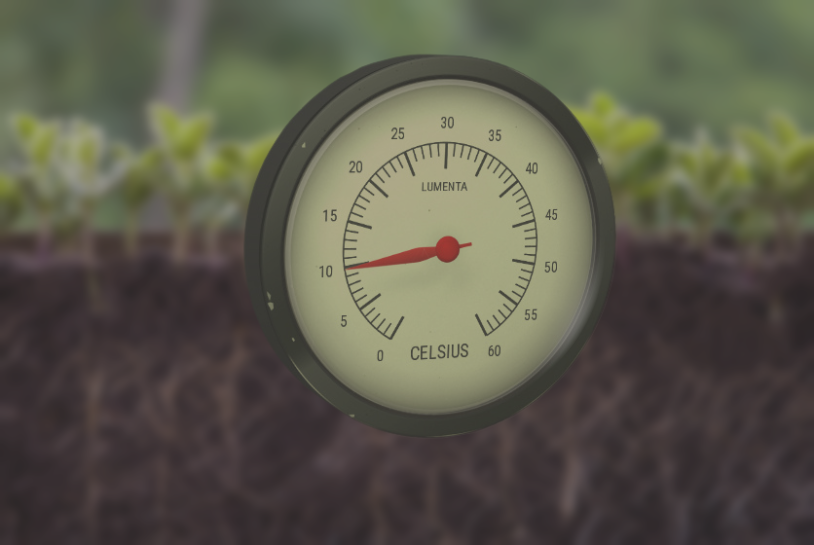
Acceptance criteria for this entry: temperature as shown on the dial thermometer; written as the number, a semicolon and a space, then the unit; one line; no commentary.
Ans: 10; °C
